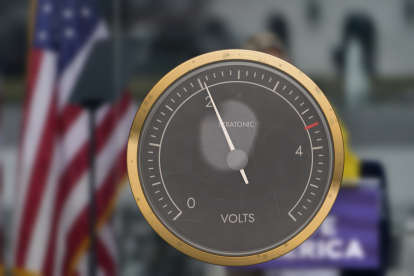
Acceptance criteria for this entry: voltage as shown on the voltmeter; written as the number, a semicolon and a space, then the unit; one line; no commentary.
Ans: 2.05; V
